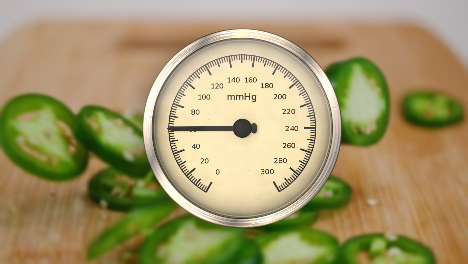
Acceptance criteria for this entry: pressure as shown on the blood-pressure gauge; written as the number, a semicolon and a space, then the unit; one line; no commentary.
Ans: 60; mmHg
